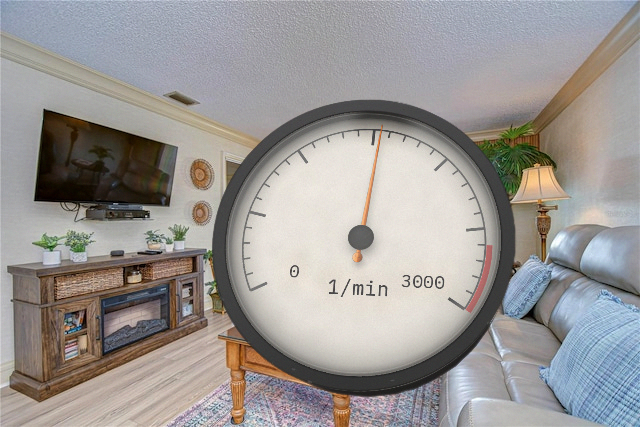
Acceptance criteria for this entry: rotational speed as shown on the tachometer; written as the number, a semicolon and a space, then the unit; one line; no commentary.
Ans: 1550; rpm
